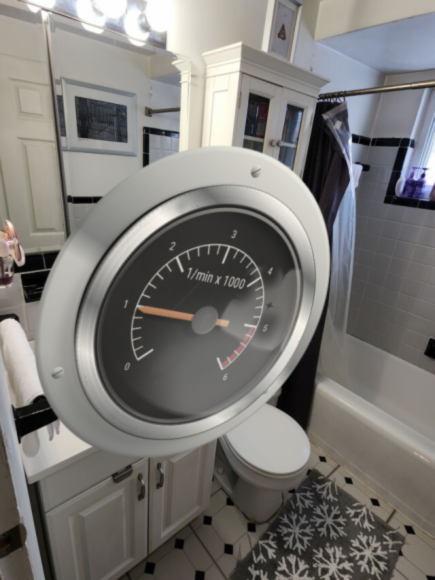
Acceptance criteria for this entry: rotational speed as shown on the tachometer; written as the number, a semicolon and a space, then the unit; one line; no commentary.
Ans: 1000; rpm
